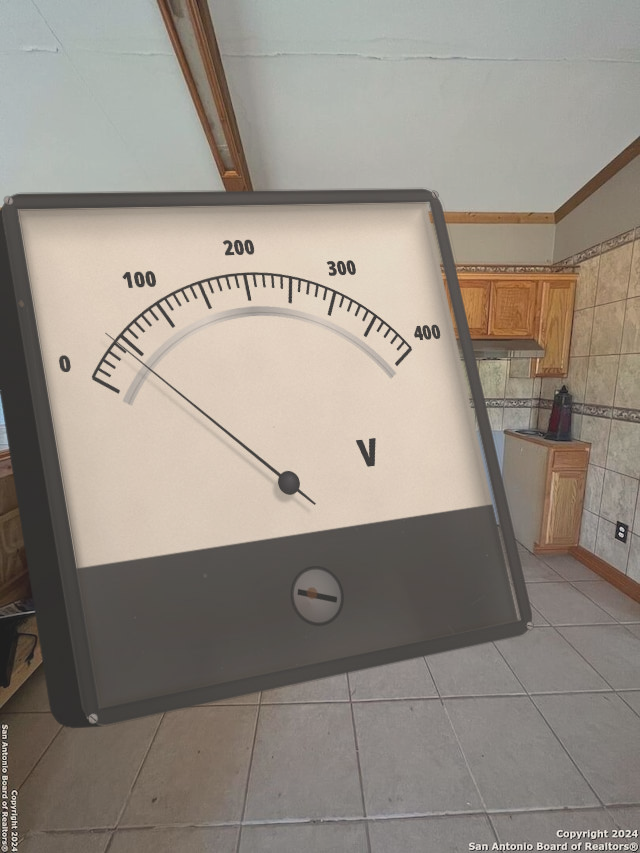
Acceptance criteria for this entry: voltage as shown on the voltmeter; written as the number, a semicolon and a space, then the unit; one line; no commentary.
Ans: 40; V
